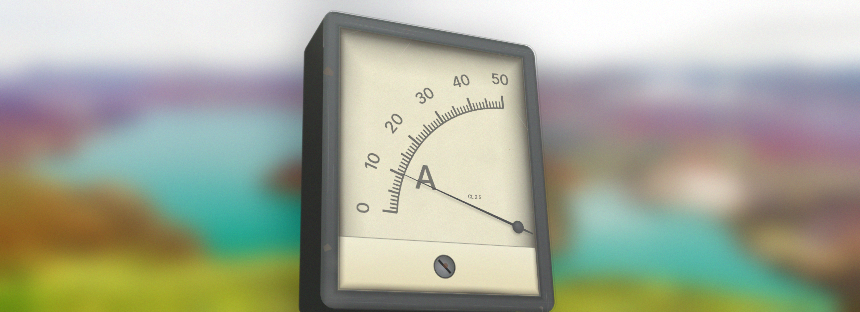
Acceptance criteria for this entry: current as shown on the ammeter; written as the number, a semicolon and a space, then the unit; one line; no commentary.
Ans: 10; A
